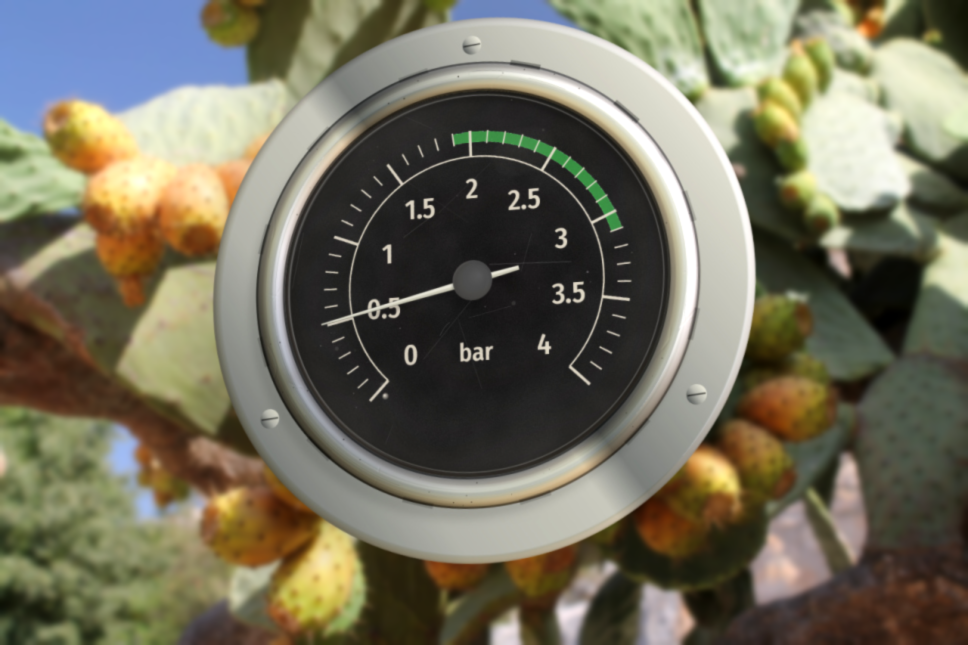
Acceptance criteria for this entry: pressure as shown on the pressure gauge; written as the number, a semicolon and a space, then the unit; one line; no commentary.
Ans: 0.5; bar
